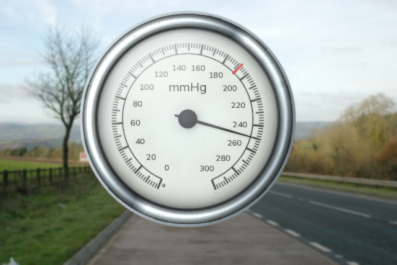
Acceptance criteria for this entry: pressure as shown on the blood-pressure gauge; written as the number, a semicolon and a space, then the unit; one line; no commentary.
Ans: 250; mmHg
